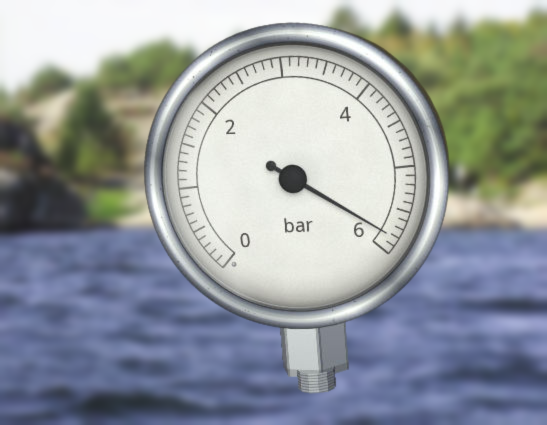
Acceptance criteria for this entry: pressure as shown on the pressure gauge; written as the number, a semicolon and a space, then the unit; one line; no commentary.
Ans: 5.8; bar
